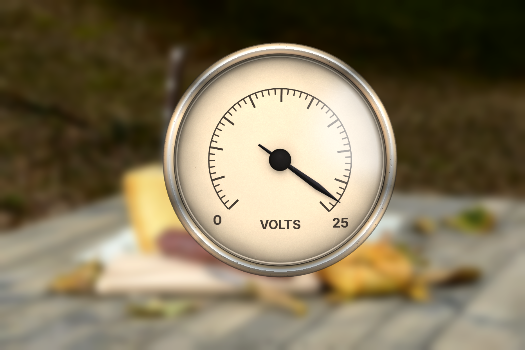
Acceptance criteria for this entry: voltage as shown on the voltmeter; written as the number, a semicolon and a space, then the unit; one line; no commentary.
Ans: 24; V
